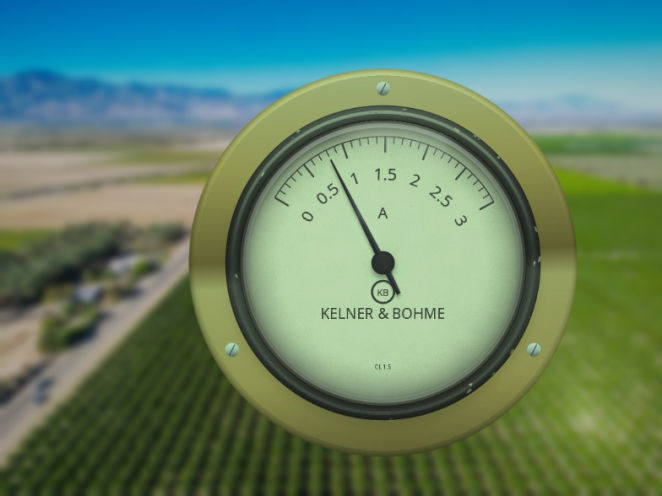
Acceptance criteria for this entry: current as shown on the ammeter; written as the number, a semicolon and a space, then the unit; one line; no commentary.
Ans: 0.8; A
